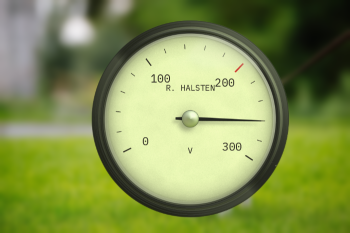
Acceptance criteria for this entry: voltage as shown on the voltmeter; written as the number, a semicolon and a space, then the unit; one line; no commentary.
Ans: 260; V
